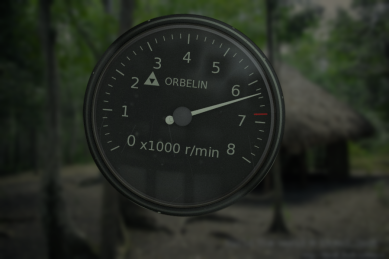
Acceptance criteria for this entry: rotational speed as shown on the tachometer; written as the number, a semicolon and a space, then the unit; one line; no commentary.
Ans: 6300; rpm
